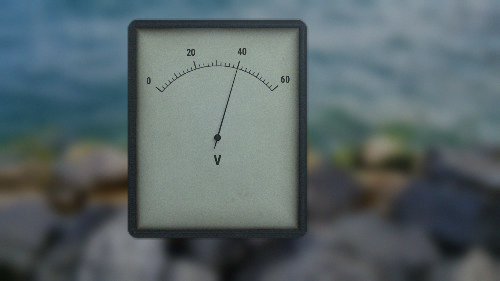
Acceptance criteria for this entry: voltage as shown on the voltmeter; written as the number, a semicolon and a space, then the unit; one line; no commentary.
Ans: 40; V
